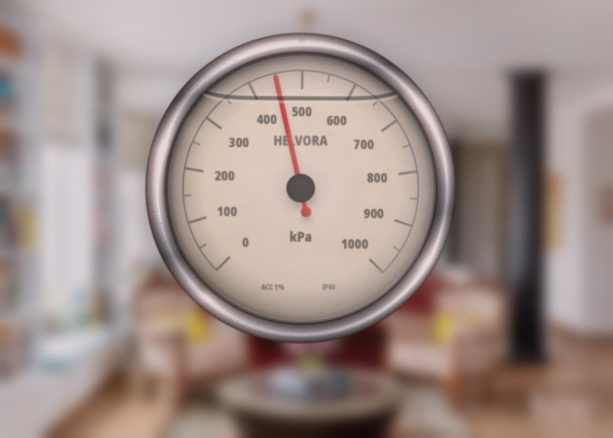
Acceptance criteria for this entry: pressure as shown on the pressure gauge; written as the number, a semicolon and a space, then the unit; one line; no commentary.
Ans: 450; kPa
